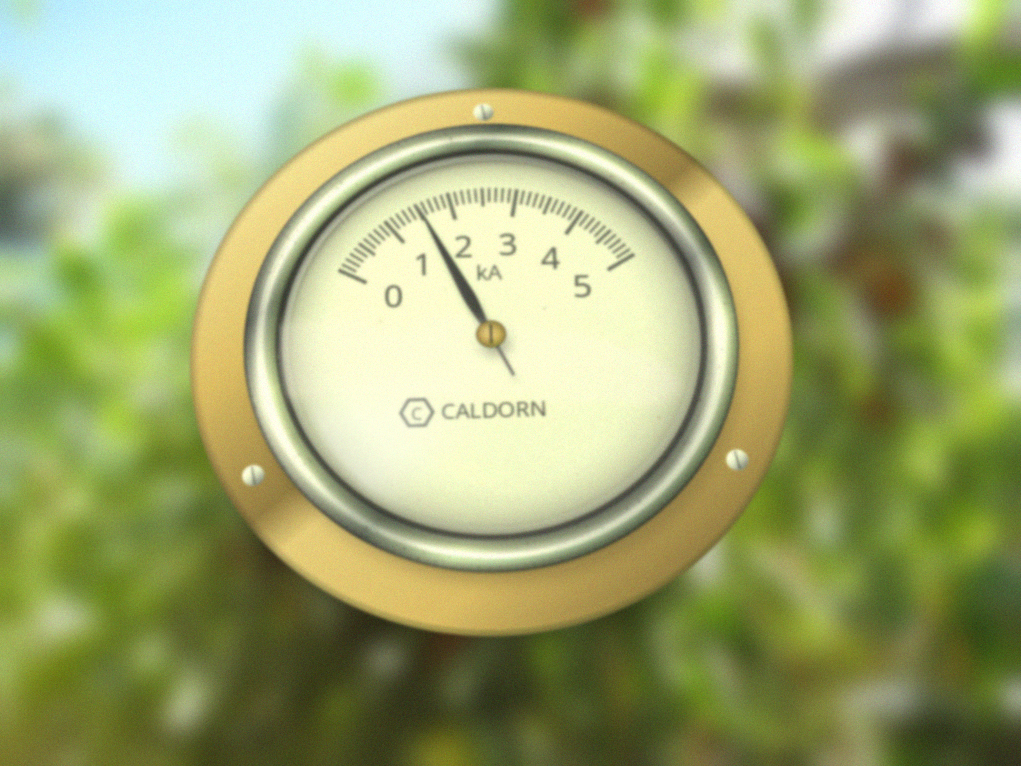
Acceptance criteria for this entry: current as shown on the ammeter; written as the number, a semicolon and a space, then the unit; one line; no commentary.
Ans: 1.5; kA
